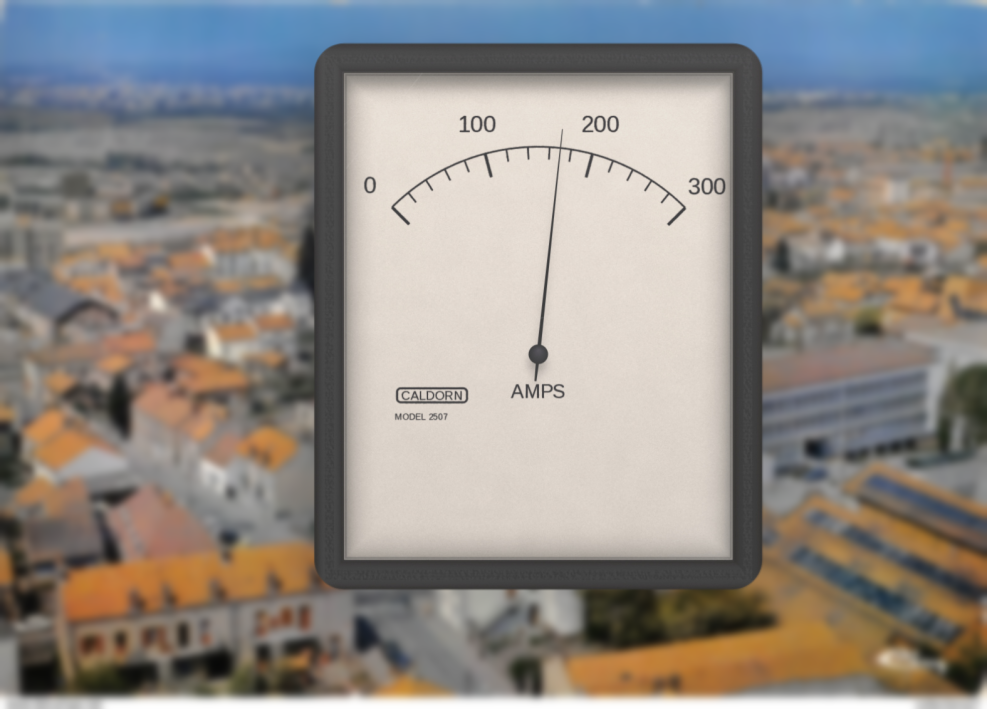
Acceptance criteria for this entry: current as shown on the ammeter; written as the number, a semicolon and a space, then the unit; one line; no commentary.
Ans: 170; A
